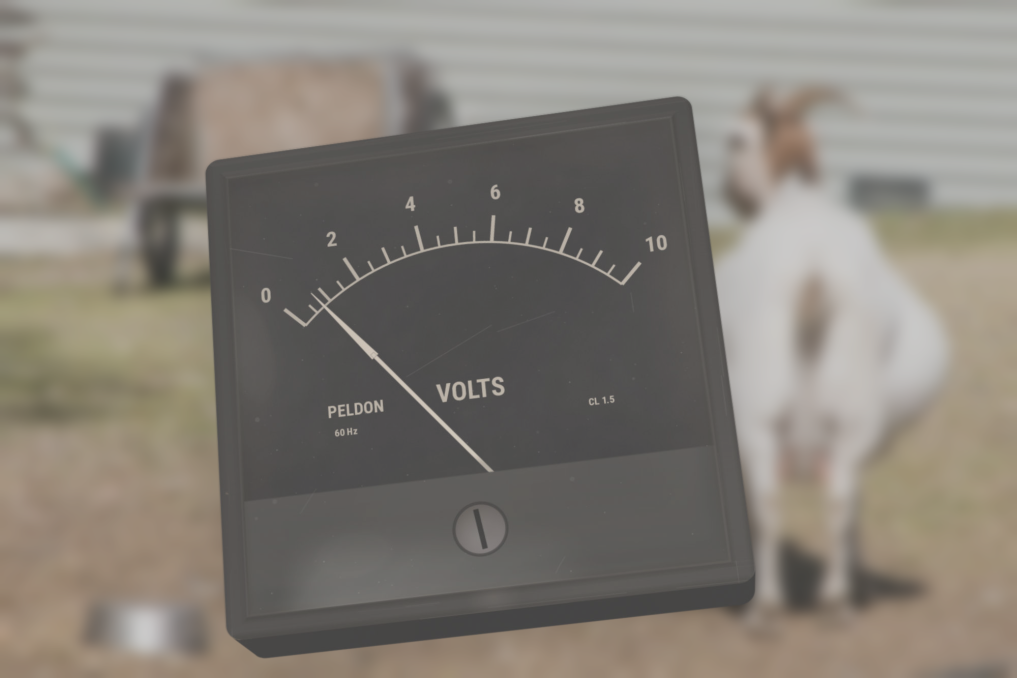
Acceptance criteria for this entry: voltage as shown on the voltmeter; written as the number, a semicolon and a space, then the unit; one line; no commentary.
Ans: 0.75; V
